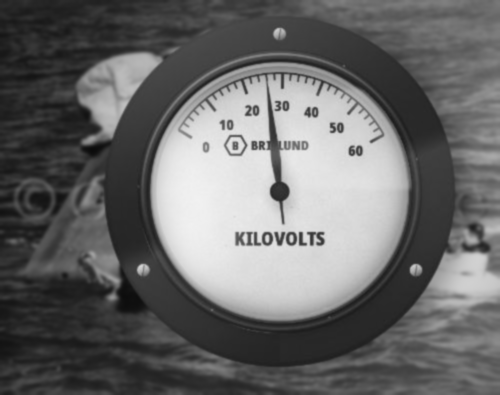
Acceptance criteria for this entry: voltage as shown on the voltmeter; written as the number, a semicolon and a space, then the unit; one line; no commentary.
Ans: 26; kV
